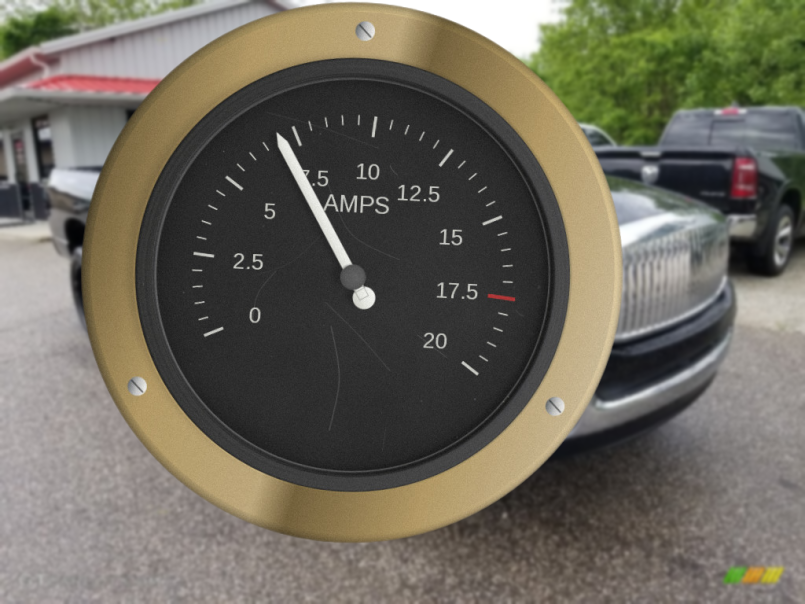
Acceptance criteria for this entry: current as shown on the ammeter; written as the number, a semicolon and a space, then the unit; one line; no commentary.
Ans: 7; A
